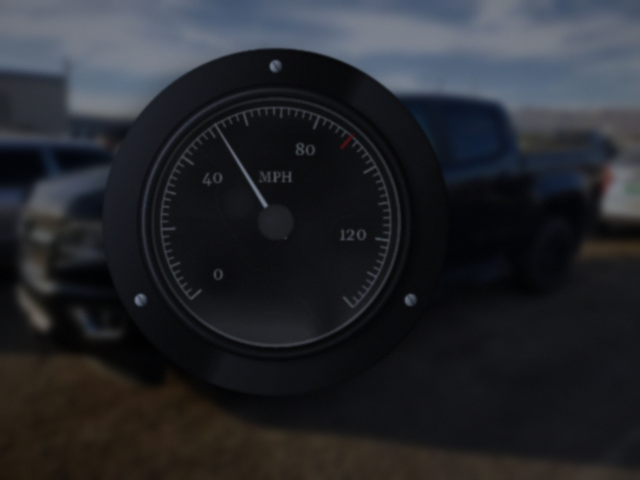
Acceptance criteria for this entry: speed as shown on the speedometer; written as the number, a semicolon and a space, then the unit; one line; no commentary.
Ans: 52; mph
